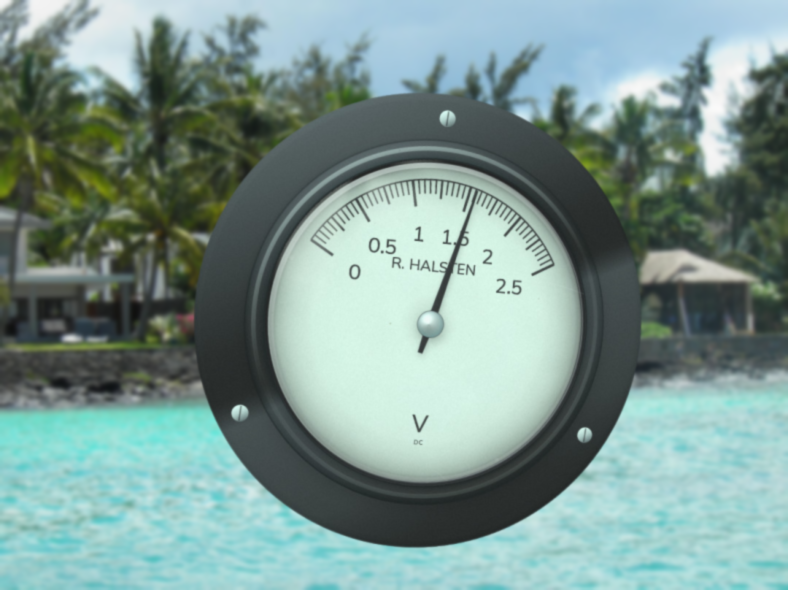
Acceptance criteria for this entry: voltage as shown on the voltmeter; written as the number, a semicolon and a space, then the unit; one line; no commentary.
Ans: 1.55; V
